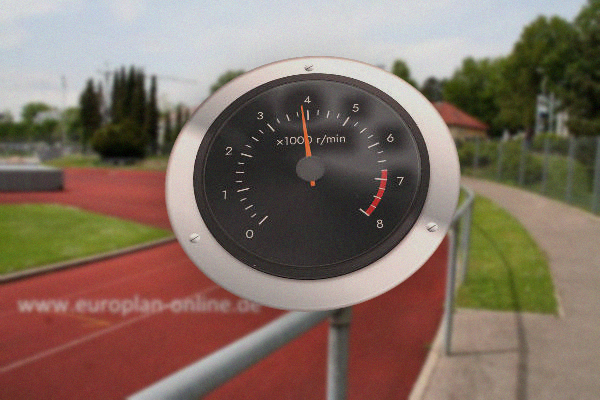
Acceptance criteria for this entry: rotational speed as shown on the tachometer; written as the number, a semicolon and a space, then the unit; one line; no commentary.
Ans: 3875; rpm
